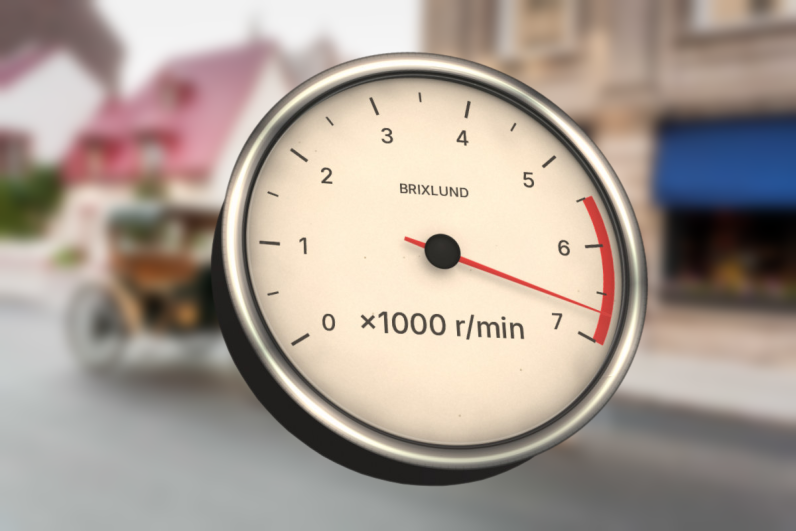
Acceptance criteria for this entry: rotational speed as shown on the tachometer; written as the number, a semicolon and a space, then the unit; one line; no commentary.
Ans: 6750; rpm
